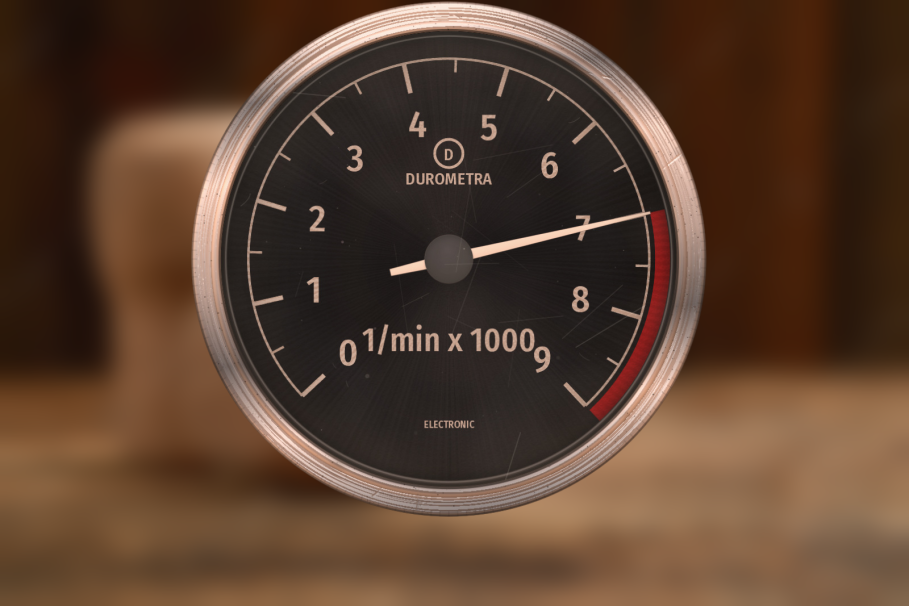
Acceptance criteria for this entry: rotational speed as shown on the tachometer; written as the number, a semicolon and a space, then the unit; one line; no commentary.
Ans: 7000; rpm
